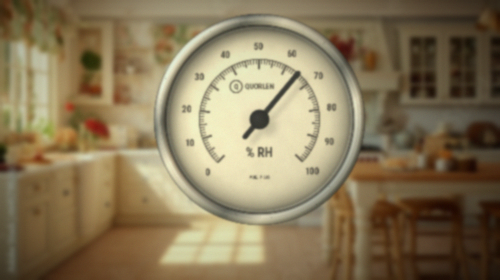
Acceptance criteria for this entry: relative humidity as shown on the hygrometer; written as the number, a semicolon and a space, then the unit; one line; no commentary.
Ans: 65; %
